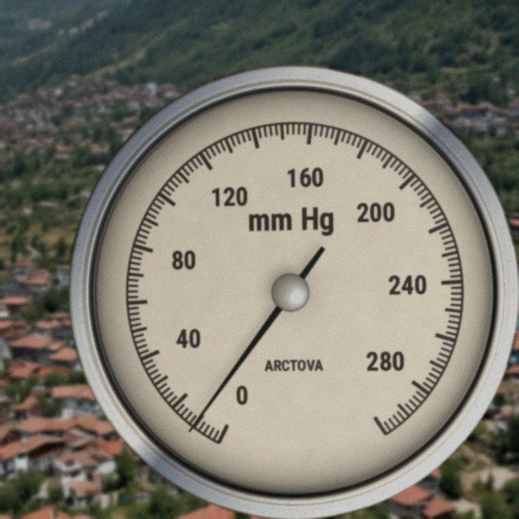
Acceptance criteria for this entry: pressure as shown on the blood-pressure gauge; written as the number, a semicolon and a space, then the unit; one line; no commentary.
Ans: 10; mmHg
